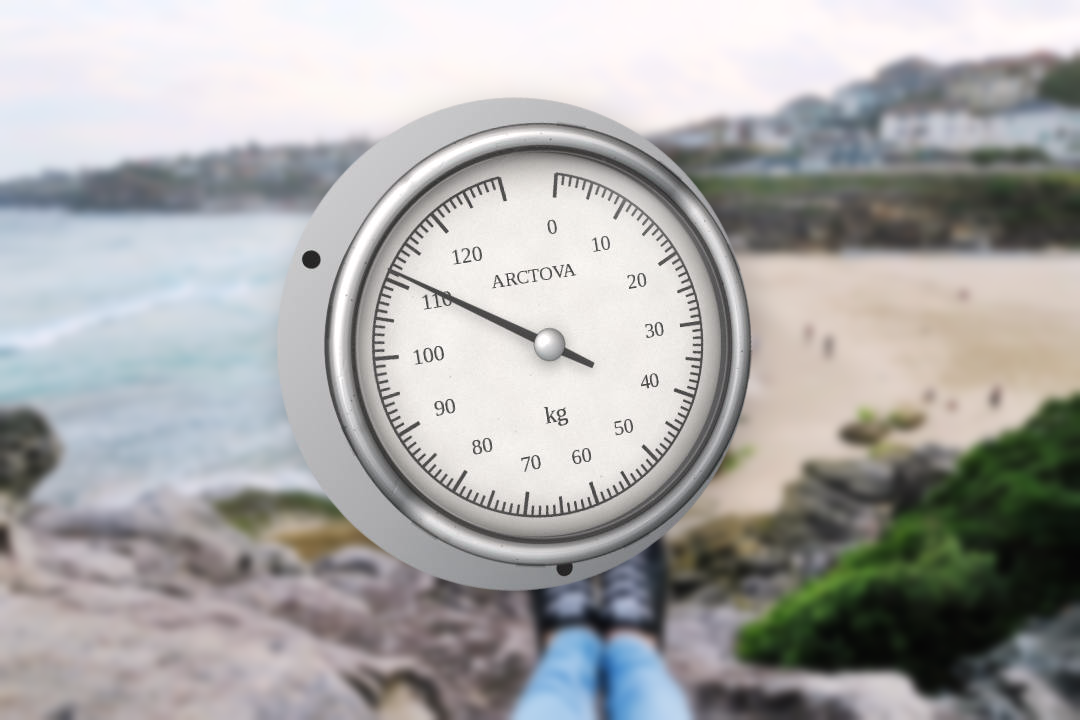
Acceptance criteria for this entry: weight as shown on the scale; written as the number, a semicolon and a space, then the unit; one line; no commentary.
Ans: 111; kg
